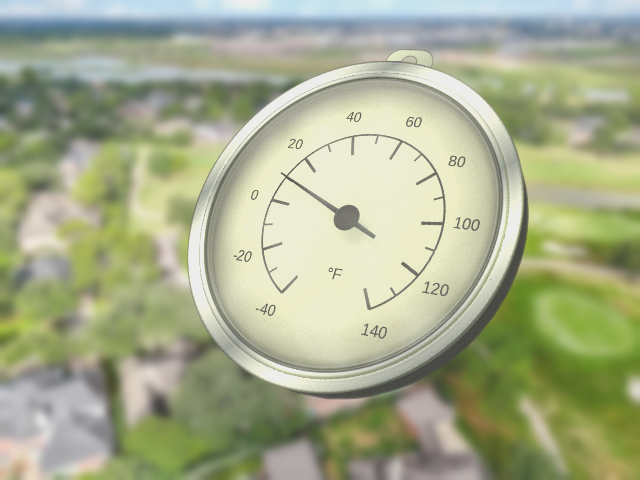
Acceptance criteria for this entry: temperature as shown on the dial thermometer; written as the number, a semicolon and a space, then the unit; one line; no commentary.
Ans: 10; °F
